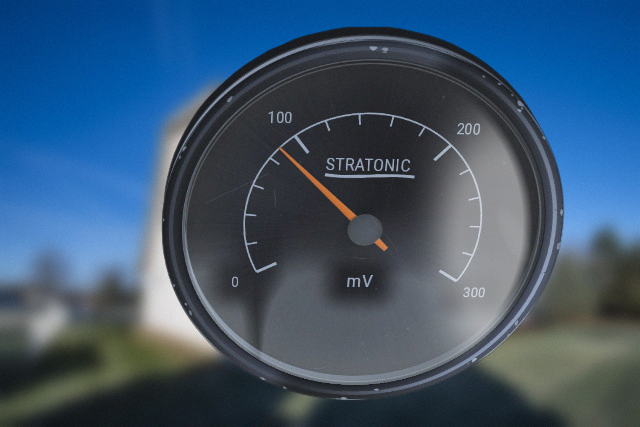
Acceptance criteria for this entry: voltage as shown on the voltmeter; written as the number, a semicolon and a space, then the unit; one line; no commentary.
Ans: 90; mV
